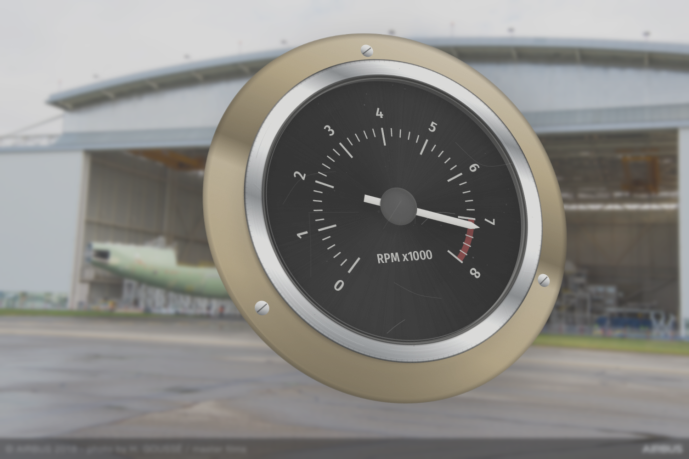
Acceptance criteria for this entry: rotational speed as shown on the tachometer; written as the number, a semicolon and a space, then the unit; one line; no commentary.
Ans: 7200; rpm
